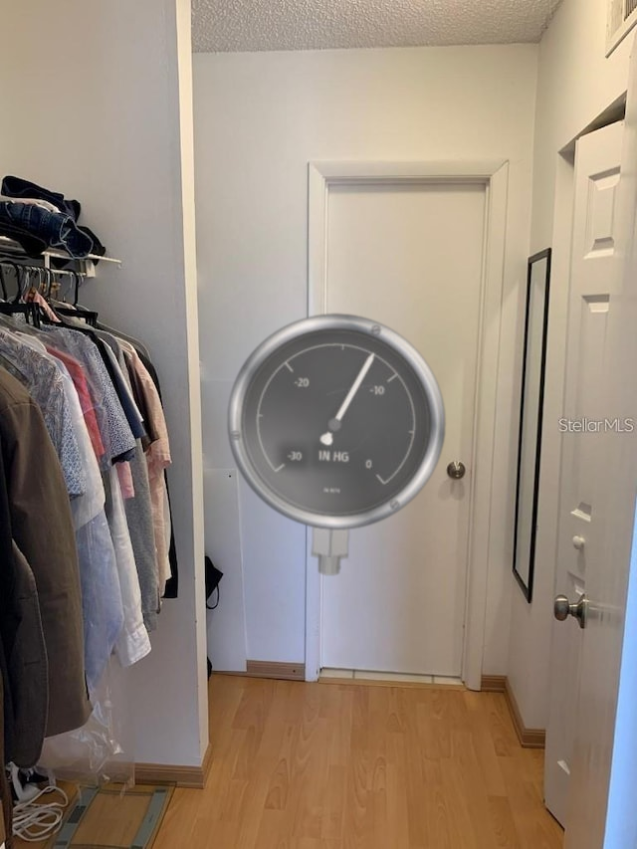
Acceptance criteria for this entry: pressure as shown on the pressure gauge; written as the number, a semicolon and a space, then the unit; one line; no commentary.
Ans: -12.5; inHg
